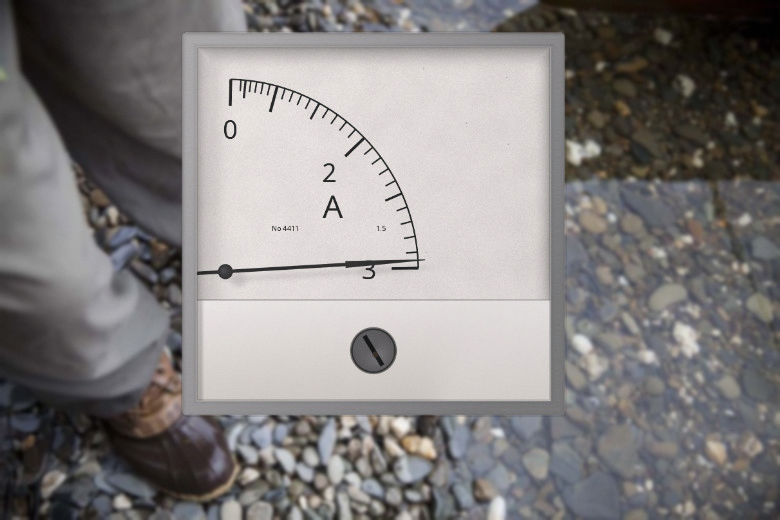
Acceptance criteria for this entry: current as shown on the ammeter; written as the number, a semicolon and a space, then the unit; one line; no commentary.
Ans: 2.95; A
